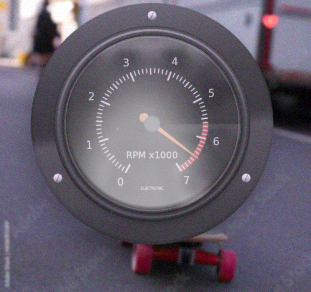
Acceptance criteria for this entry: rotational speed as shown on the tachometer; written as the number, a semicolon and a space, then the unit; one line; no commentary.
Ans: 6500; rpm
